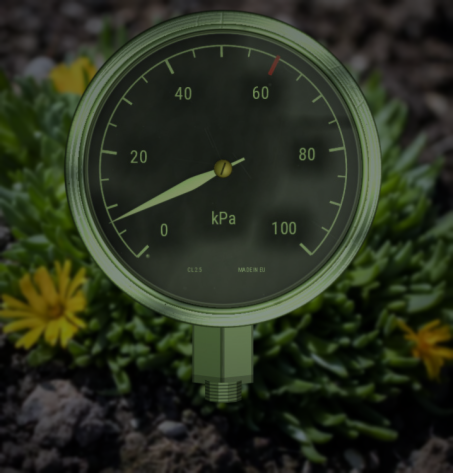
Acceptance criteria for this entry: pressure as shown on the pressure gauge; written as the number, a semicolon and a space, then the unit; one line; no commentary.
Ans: 7.5; kPa
